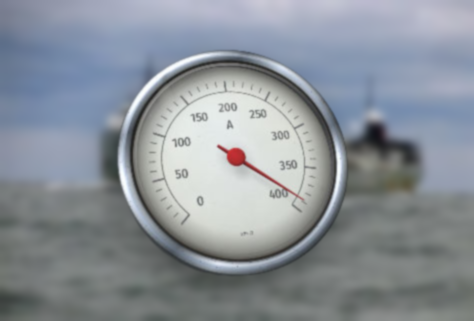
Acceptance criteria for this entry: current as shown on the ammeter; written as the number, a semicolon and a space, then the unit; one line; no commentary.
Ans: 390; A
